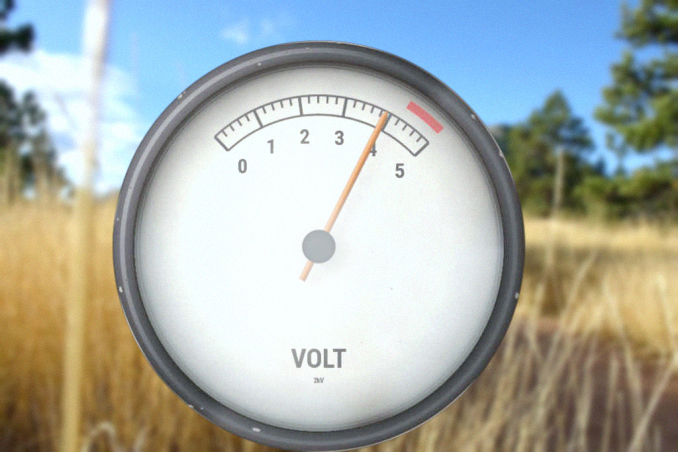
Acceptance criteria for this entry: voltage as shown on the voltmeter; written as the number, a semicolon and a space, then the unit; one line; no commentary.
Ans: 3.9; V
